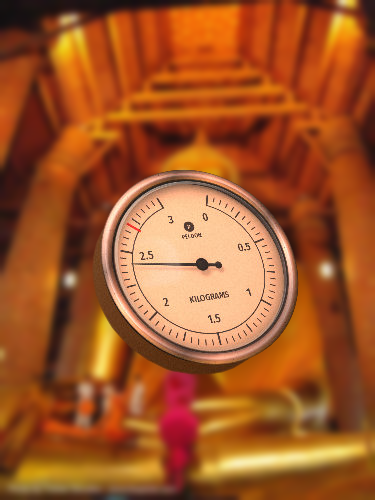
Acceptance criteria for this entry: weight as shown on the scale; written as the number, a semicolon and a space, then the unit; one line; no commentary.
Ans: 2.4; kg
